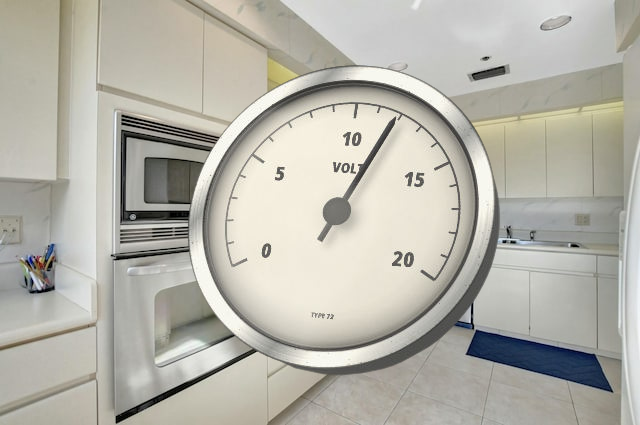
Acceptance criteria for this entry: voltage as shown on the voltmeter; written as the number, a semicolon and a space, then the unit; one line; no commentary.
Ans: 12; V
